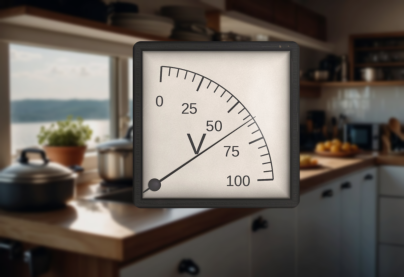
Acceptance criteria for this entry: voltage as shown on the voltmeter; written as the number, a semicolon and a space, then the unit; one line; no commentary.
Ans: 62.5; V
